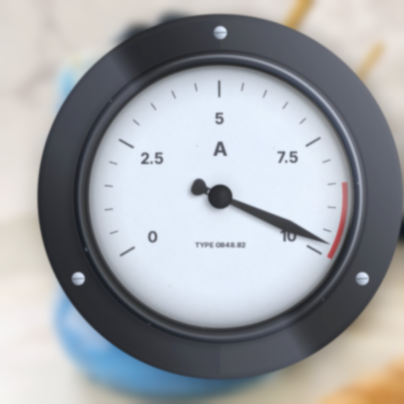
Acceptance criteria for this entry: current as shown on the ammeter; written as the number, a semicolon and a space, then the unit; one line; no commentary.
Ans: 9.75; A
